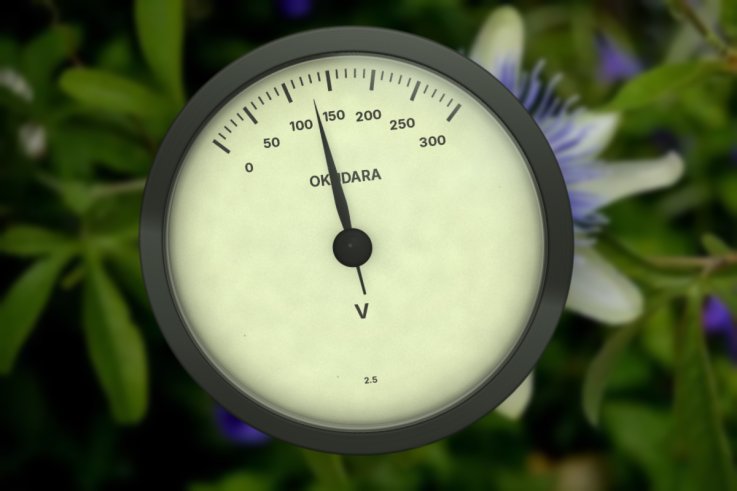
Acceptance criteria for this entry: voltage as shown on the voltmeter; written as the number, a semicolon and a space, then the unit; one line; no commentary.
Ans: 130; V
